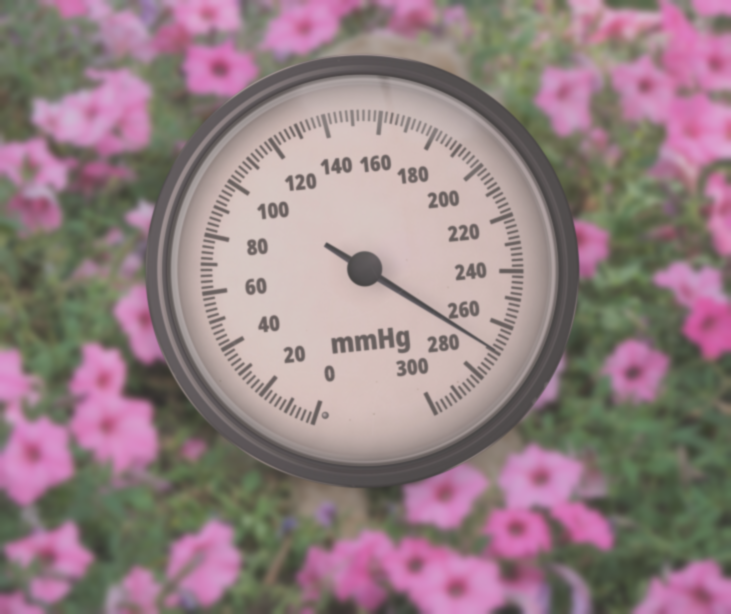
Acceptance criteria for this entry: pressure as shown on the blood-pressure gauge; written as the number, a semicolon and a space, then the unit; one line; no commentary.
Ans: 270; mmHg
